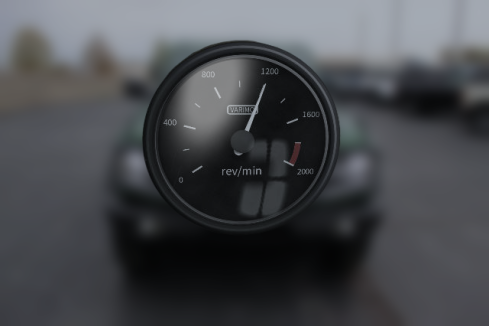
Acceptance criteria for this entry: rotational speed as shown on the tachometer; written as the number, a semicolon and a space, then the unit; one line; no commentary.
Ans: 1200; rpm
